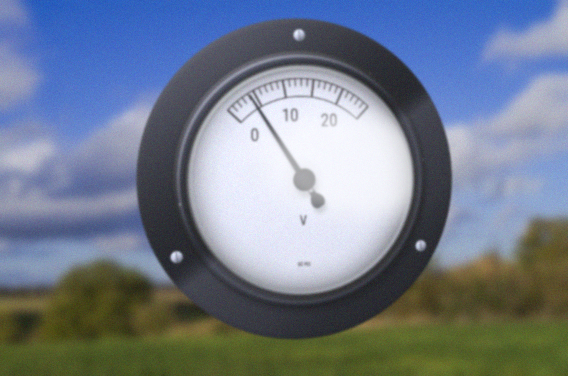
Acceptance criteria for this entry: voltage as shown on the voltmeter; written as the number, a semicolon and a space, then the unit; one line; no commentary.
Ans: 4; V
